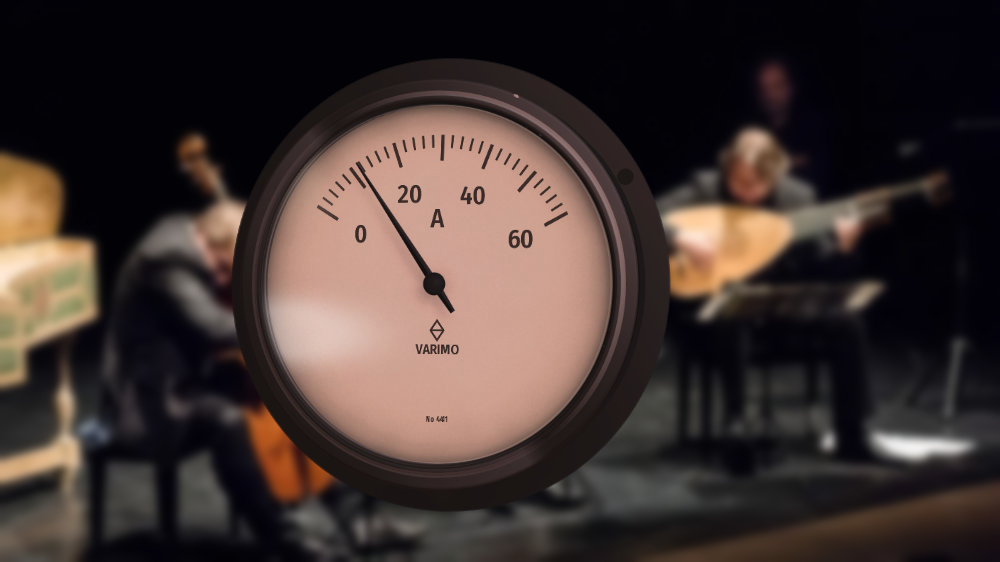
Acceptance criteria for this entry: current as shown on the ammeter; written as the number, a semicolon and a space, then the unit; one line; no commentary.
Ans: 12; A
